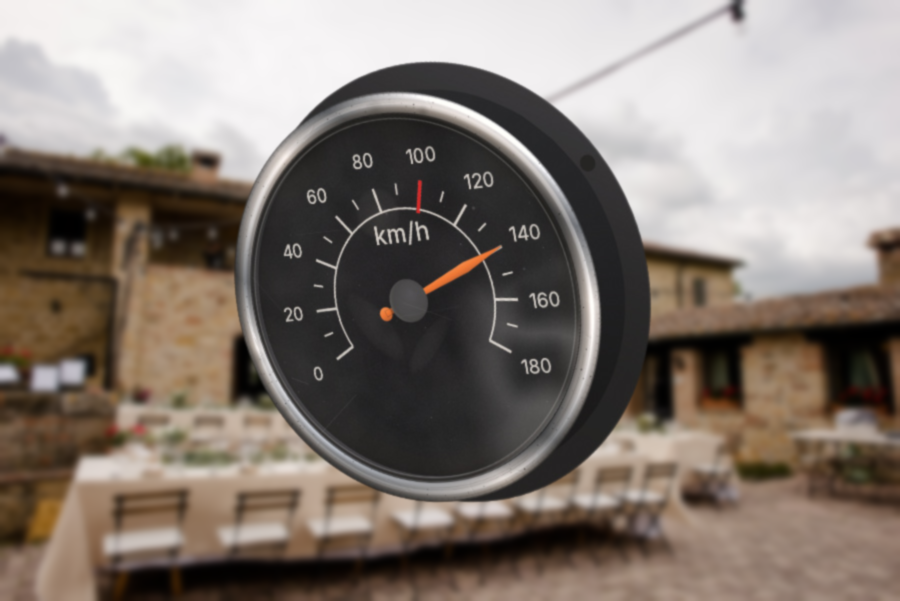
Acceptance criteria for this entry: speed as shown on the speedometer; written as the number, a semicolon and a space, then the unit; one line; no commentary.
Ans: 140; km/h
